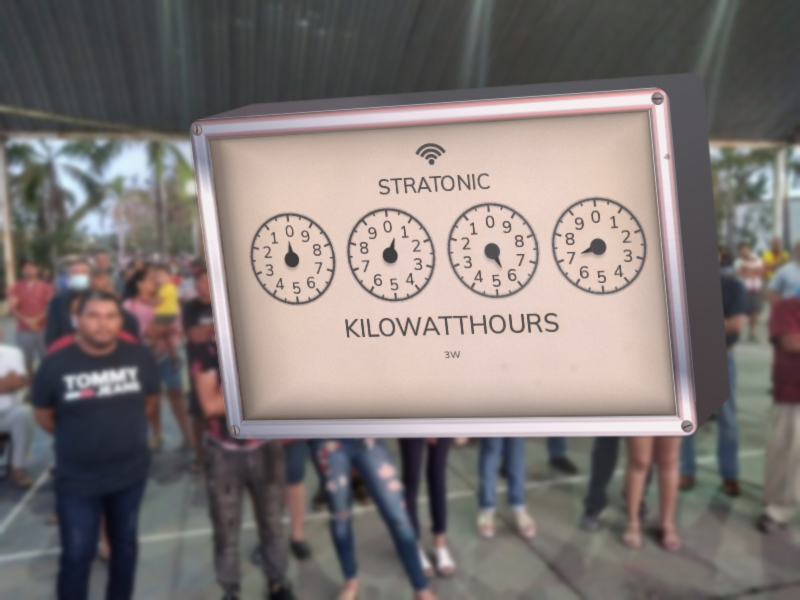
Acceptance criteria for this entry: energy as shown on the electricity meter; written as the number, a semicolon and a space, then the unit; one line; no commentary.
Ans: 57; kWh
